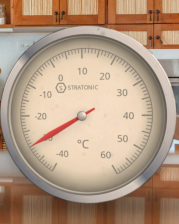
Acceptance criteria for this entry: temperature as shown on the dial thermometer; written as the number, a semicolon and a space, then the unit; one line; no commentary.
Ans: -30; °C
